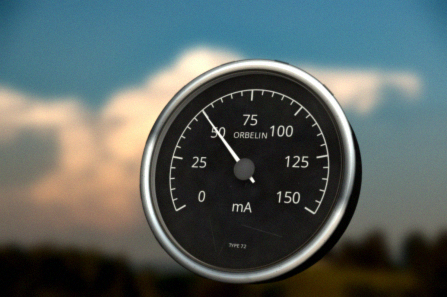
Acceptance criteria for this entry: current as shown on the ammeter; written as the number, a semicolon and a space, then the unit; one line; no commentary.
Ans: 50; mA
